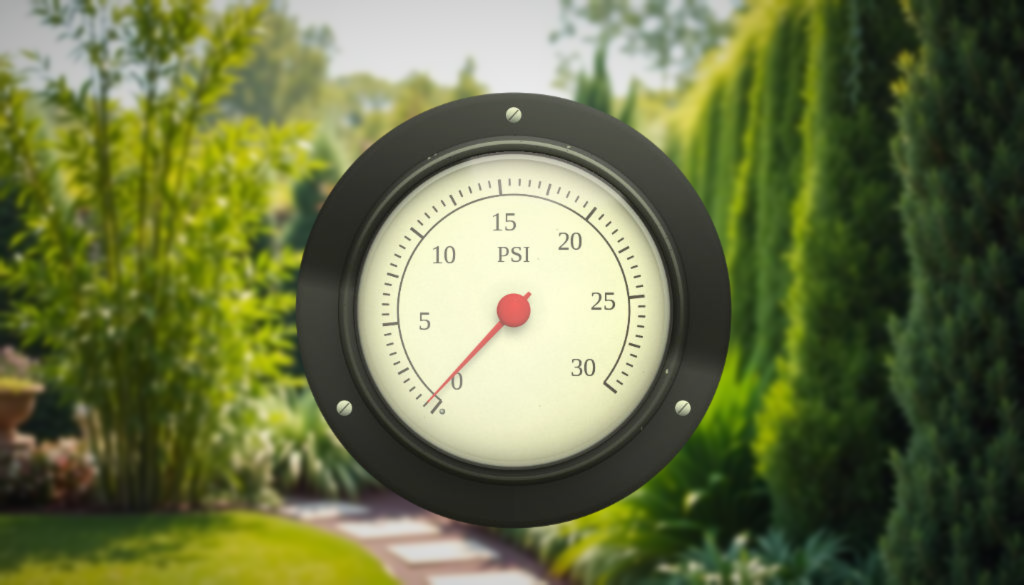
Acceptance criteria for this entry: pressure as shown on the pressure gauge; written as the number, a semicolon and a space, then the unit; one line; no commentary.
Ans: 0.5; psi
